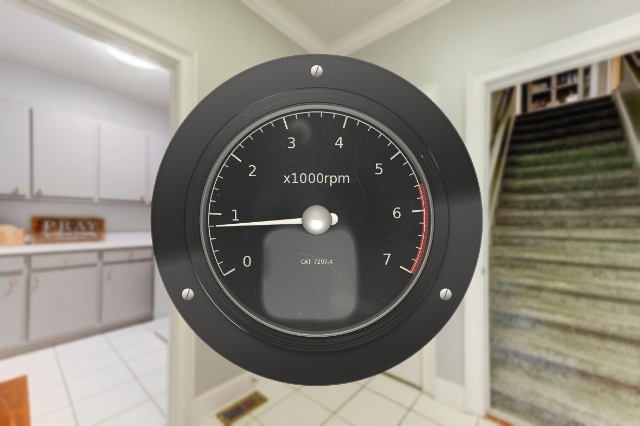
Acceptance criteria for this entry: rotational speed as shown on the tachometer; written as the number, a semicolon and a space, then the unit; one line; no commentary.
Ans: 800; rpm
